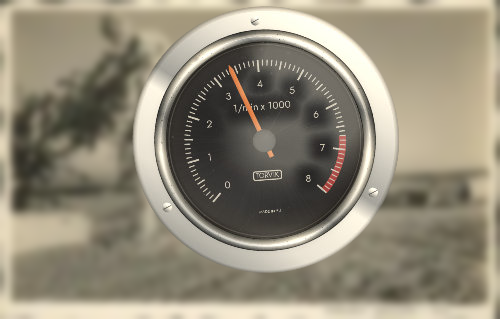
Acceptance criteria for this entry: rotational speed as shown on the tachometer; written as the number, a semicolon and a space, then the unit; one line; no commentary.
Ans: 3400; rpm
